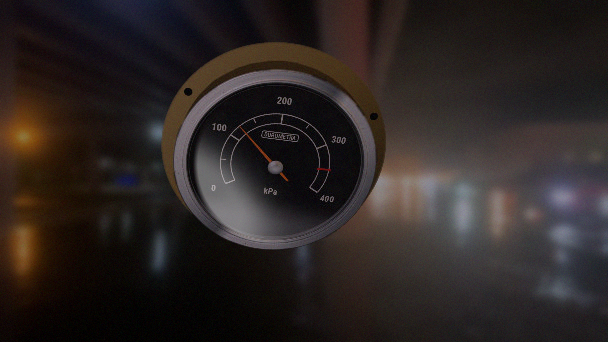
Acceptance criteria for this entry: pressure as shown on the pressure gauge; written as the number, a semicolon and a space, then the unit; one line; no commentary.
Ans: 125; kPa
